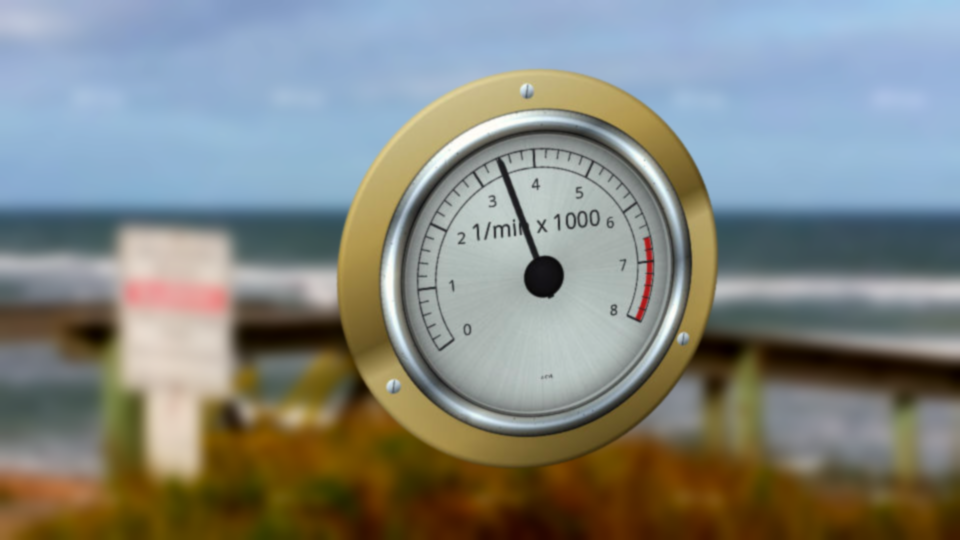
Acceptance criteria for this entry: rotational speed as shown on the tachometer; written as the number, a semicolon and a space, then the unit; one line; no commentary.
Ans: 3400; rpm
